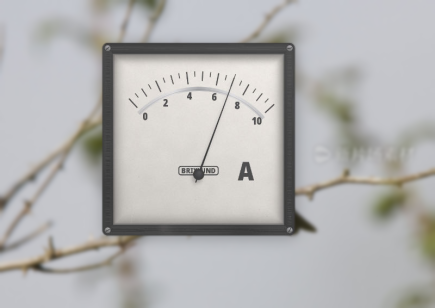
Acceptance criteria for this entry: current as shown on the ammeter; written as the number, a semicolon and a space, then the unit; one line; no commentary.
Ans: 7; A
